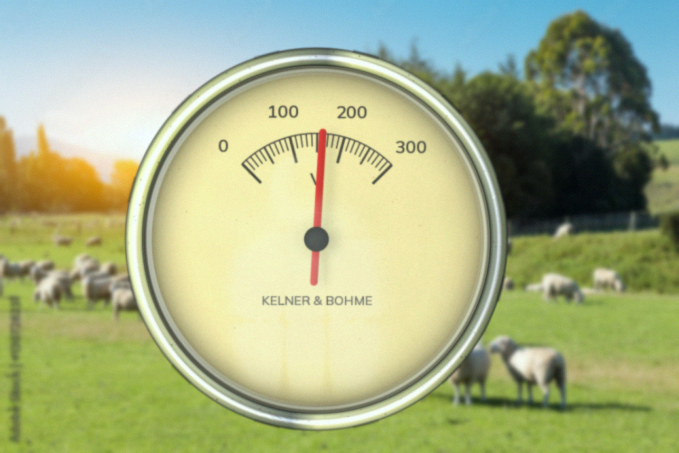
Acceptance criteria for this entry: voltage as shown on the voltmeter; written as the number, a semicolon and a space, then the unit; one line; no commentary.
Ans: 160; V
